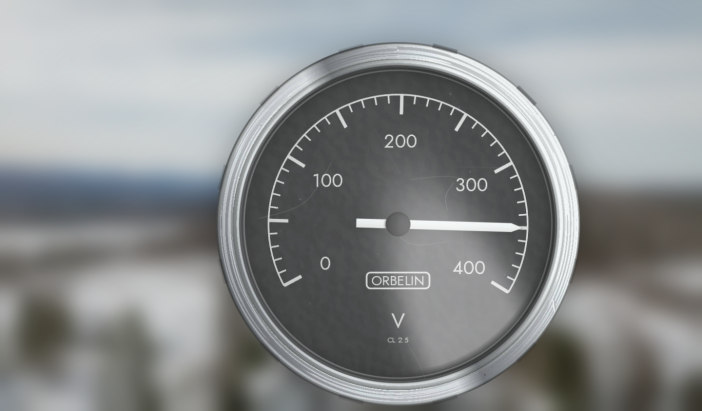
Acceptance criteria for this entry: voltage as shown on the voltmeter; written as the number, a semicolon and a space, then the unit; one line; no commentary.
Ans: 350; V
